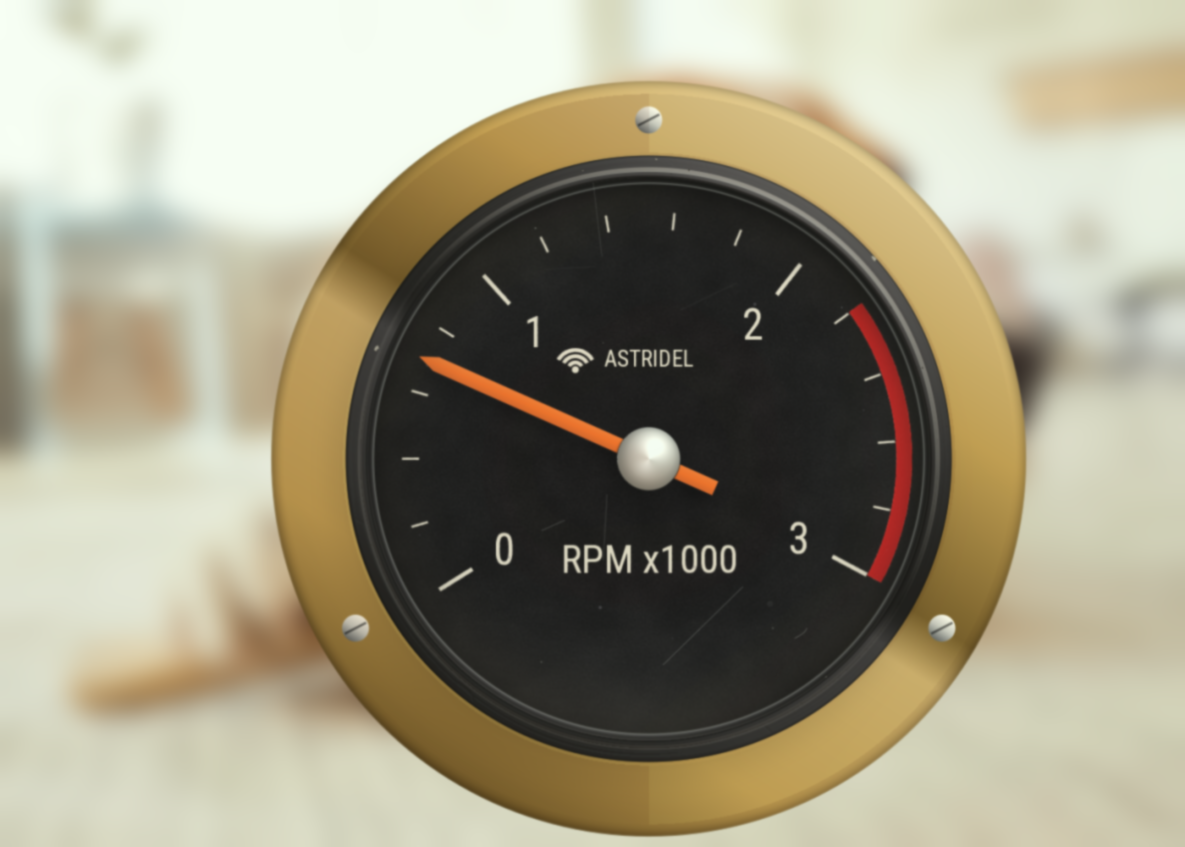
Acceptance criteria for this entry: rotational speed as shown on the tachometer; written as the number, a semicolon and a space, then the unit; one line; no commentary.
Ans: 700; rpm
